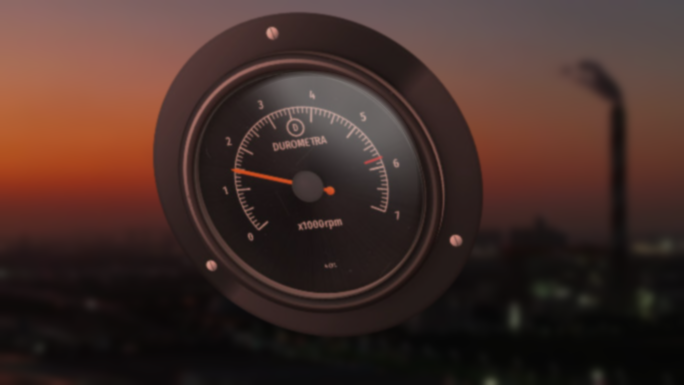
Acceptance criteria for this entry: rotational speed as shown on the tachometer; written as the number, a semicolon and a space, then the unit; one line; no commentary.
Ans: 1500; rpm
